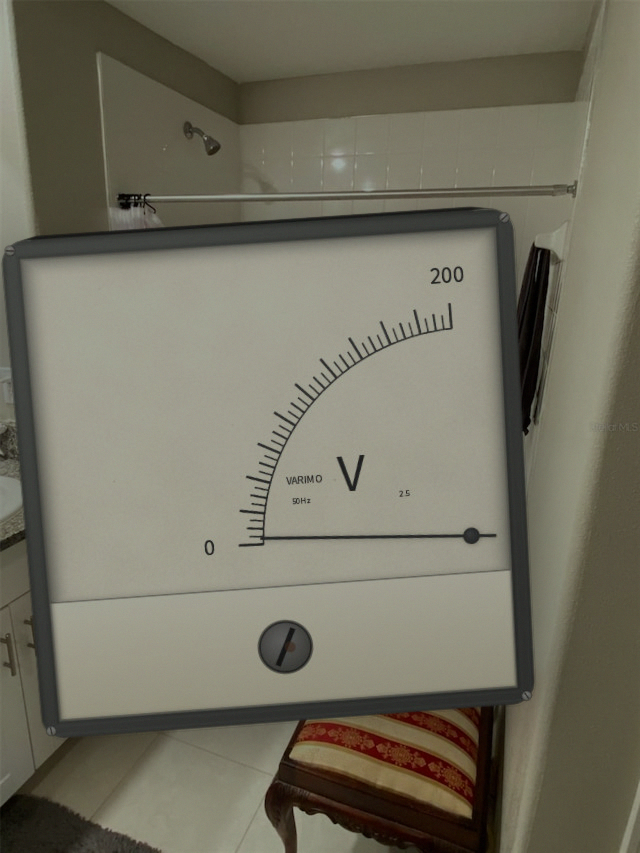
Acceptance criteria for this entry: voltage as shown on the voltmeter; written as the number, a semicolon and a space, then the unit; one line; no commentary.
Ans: 5; V
